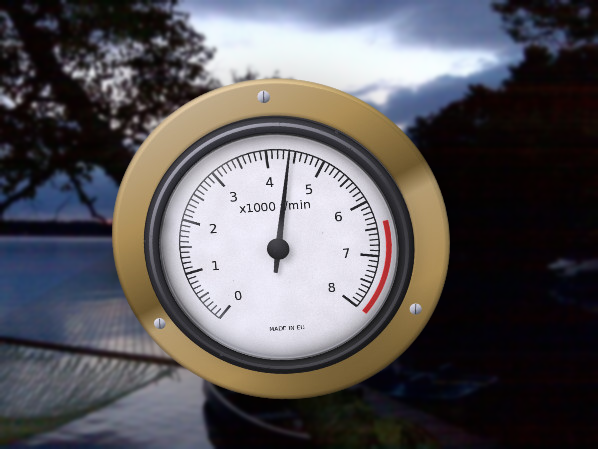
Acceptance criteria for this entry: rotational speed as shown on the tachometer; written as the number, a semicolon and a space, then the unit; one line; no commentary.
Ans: 4400; rpm
